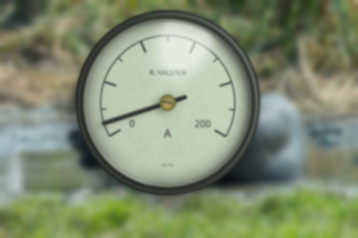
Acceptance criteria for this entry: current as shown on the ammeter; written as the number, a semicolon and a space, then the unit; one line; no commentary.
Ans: 10; A
